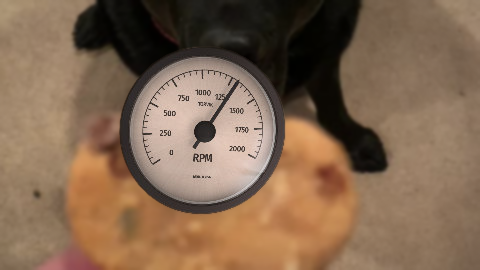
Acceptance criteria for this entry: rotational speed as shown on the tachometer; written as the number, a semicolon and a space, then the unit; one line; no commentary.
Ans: 1300; rpm
